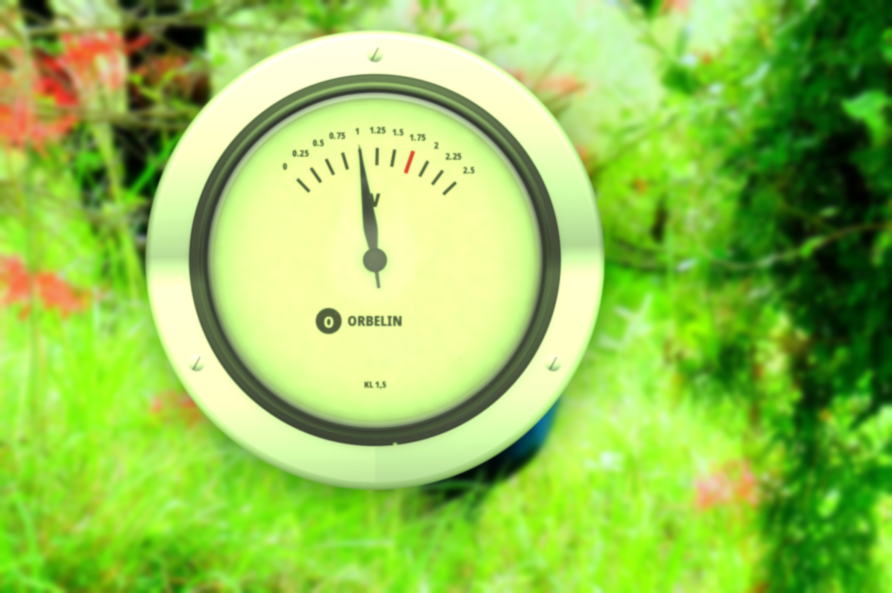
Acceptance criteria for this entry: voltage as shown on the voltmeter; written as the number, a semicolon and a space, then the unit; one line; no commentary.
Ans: 1; V
